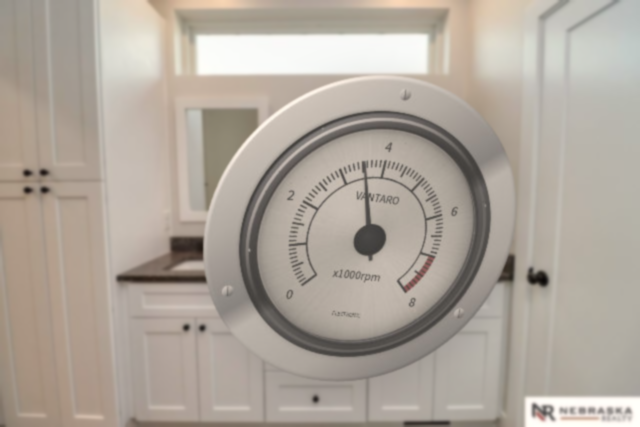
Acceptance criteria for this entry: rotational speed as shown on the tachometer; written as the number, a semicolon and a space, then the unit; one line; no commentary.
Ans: 3500; rpm
